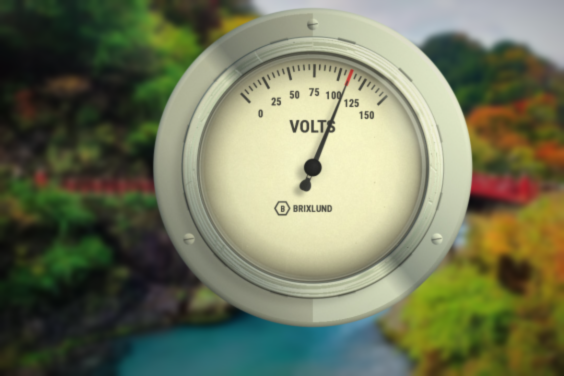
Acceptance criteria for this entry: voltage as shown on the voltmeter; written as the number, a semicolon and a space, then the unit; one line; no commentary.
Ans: 110; V
